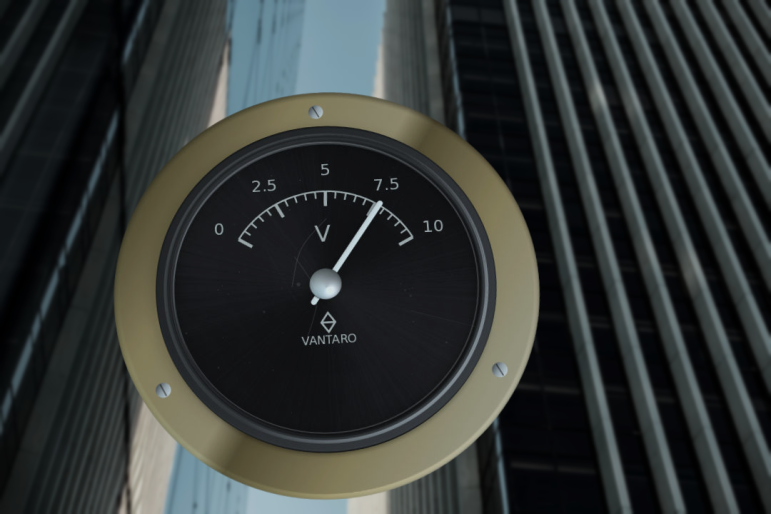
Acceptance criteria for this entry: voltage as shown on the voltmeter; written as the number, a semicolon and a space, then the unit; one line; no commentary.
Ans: 7.75; V
